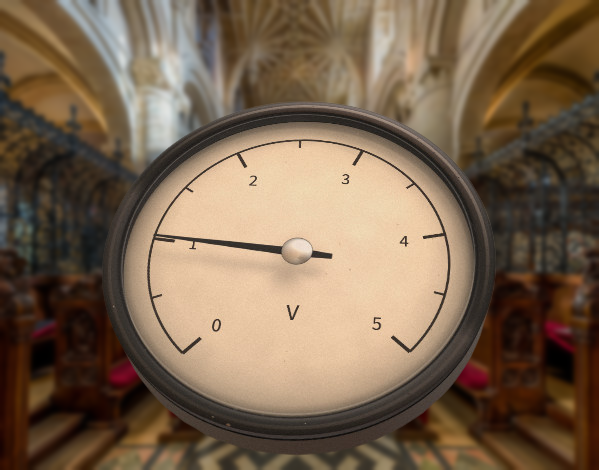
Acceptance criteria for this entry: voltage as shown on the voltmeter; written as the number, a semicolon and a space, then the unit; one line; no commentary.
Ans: 1; V
